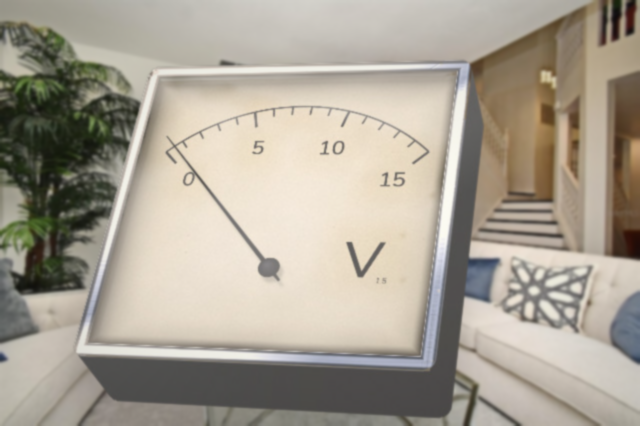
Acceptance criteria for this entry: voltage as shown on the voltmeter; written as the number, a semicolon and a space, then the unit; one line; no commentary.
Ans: 0.5; V
